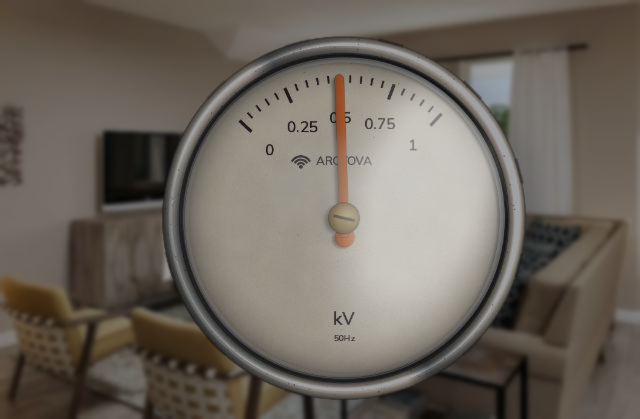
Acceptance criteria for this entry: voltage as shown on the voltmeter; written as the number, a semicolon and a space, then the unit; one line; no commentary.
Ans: 0.5; kV
